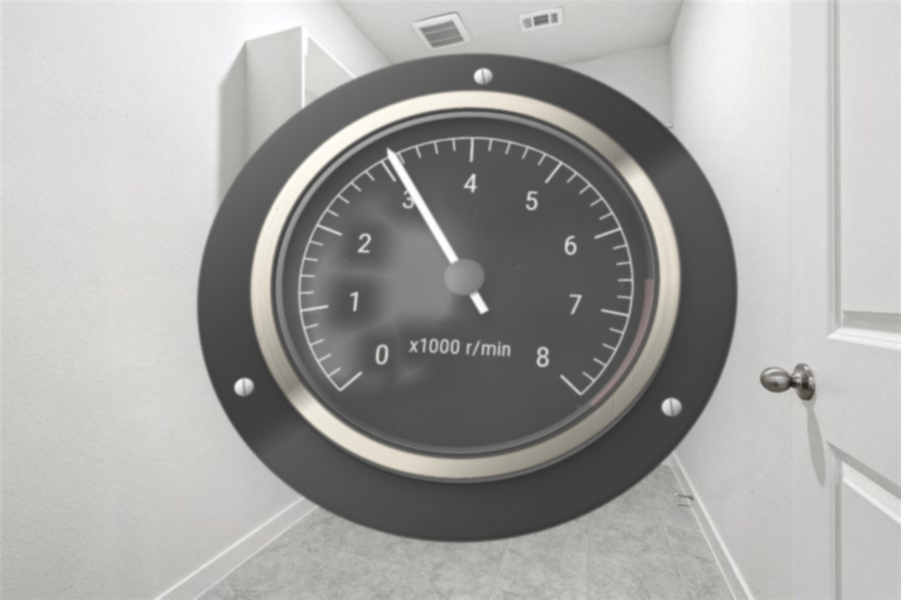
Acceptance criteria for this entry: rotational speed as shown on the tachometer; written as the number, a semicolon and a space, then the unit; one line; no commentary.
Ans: 3100; rpm
